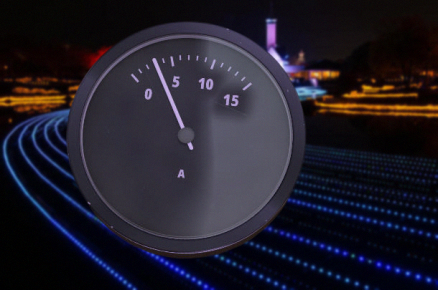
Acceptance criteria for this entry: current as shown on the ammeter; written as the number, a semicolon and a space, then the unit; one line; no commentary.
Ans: 3; A
